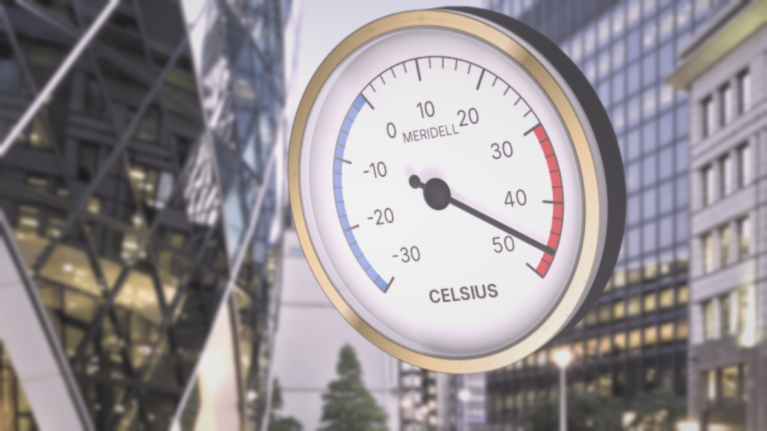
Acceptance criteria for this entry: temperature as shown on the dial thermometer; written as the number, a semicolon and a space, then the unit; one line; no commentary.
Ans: 46; °C
